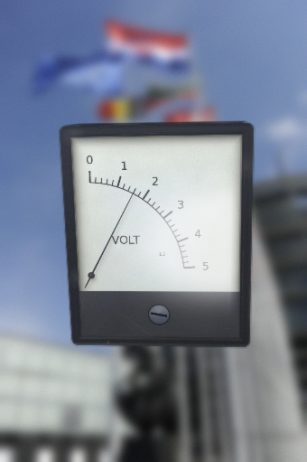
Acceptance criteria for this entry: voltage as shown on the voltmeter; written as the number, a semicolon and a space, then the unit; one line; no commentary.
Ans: 1.6; V
